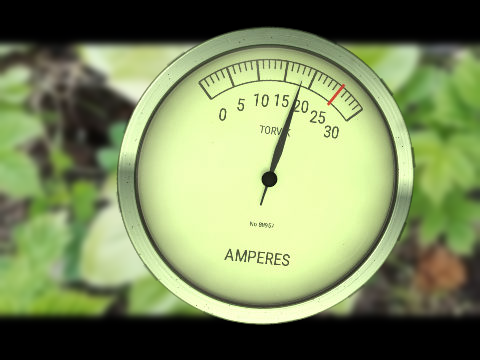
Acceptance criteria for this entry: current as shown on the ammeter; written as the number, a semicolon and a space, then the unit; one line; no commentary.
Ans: 18; A
